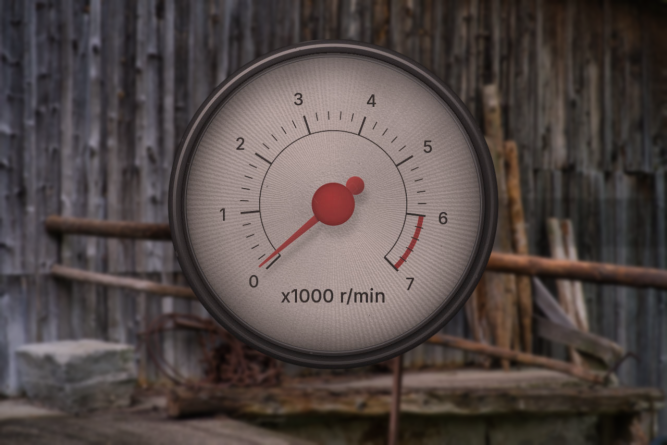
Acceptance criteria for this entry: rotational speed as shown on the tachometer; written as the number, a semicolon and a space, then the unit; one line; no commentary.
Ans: 100; rpm
